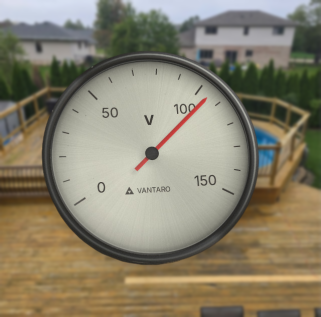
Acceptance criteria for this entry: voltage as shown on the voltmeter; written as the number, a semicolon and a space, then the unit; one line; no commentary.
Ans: 105; V
